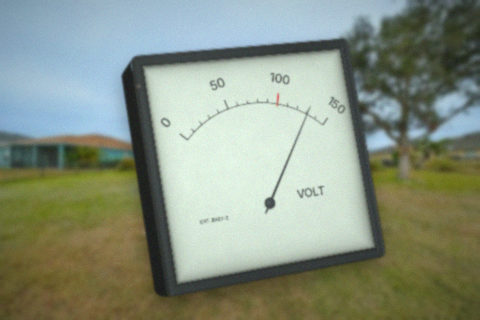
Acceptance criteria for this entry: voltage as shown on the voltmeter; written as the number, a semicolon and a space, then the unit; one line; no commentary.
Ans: 130; V
